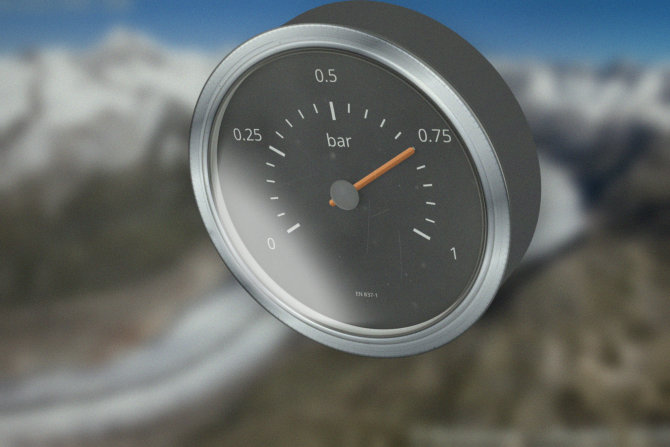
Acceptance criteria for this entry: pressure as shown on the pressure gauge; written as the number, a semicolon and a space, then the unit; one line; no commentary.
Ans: 0.75; bar
